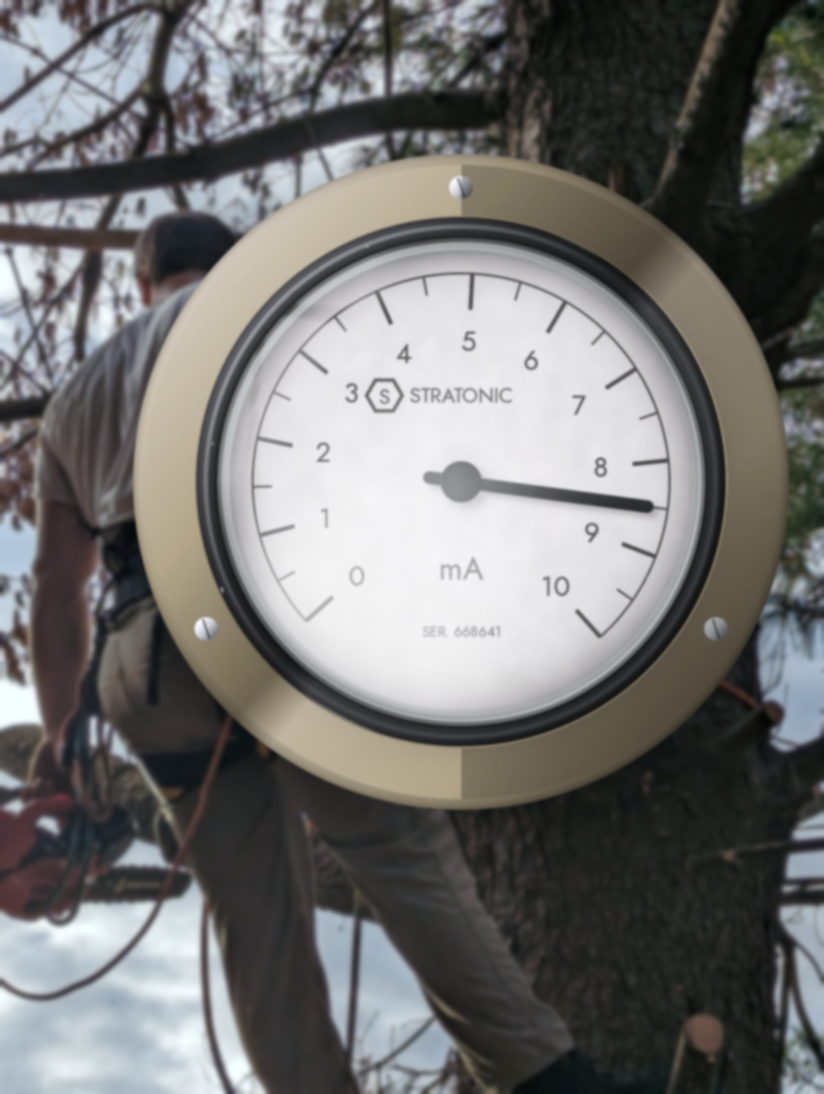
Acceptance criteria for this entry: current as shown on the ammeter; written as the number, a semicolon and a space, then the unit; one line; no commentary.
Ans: 8.5; mA
